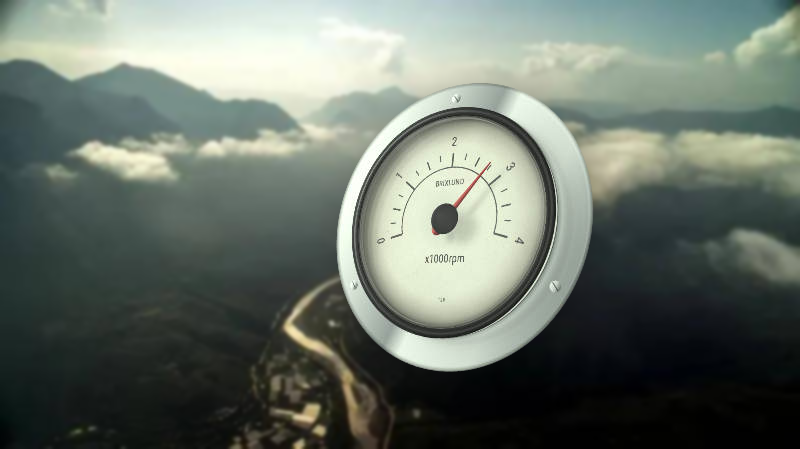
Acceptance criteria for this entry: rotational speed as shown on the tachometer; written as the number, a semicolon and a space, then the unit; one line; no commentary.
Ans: 2750; rpm
